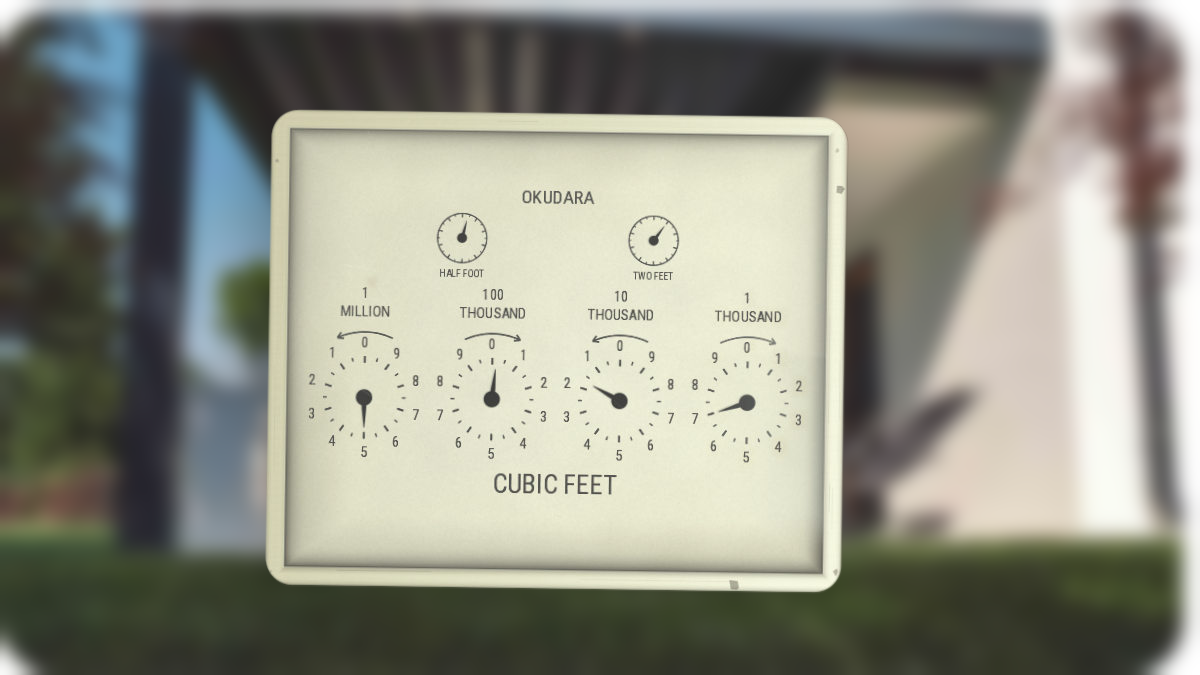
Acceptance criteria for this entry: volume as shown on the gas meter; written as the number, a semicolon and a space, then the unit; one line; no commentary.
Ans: 501700; ft³
